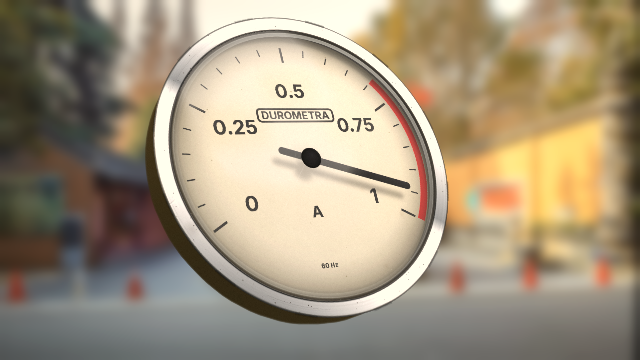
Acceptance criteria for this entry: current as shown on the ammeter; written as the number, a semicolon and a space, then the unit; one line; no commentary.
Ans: 0.95; A
